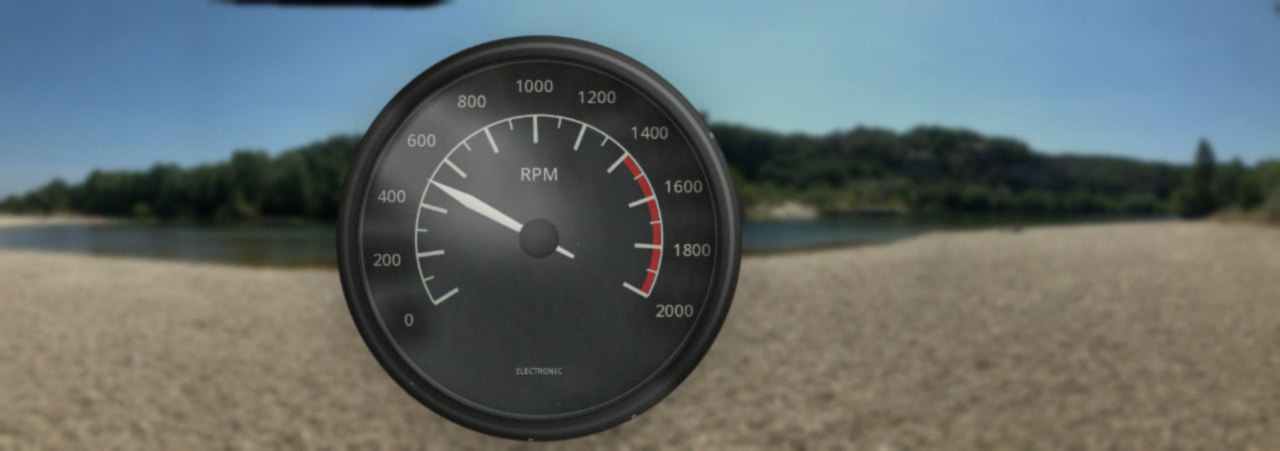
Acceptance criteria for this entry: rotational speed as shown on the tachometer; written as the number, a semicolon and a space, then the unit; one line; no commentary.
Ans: 500; rpm
